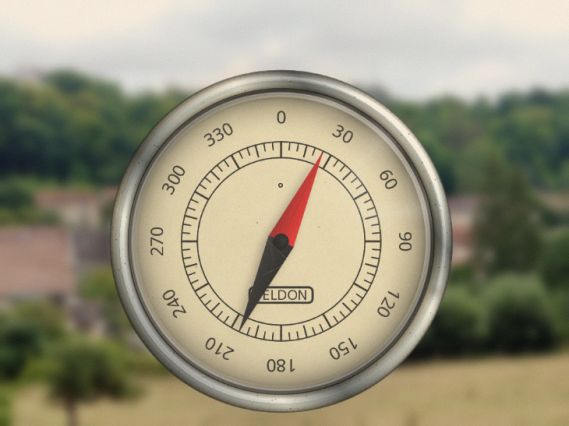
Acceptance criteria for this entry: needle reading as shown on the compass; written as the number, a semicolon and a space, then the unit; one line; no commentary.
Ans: 25; °
